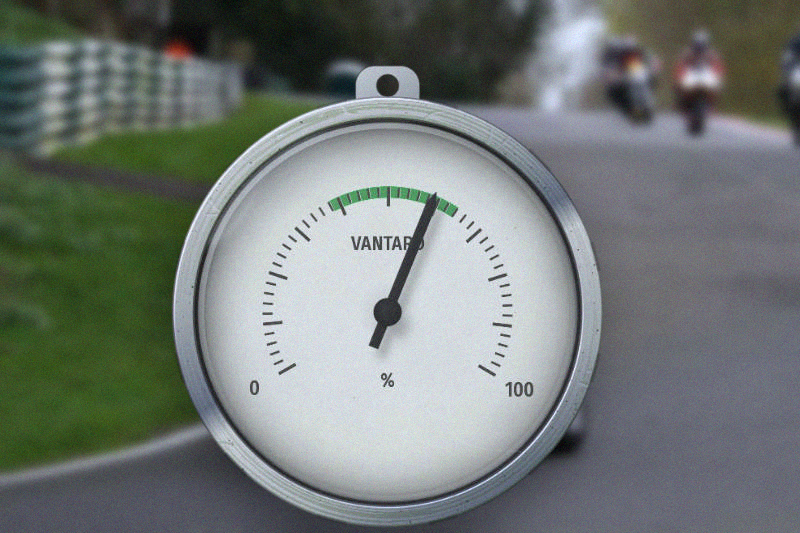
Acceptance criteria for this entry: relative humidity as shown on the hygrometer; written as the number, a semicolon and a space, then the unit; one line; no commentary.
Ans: 59; %
